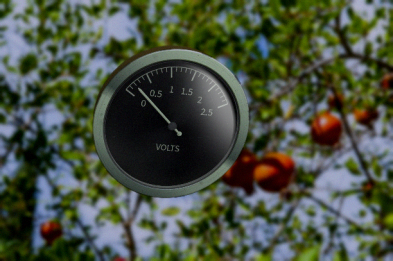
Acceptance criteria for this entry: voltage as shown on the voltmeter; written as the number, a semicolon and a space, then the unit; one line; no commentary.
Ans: 0.2; V
